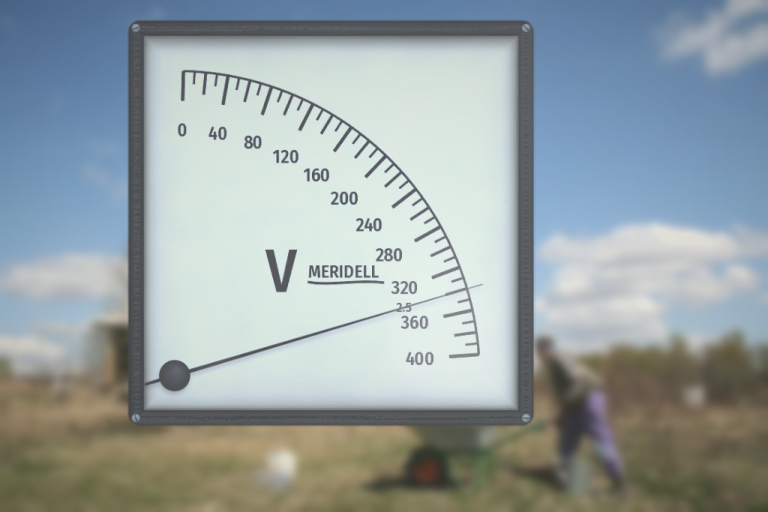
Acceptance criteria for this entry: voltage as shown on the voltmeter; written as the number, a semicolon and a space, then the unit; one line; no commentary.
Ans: 340; V
